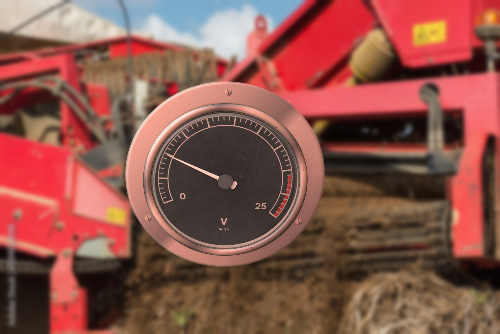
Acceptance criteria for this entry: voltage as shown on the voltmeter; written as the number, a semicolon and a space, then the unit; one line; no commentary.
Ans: 5; V
